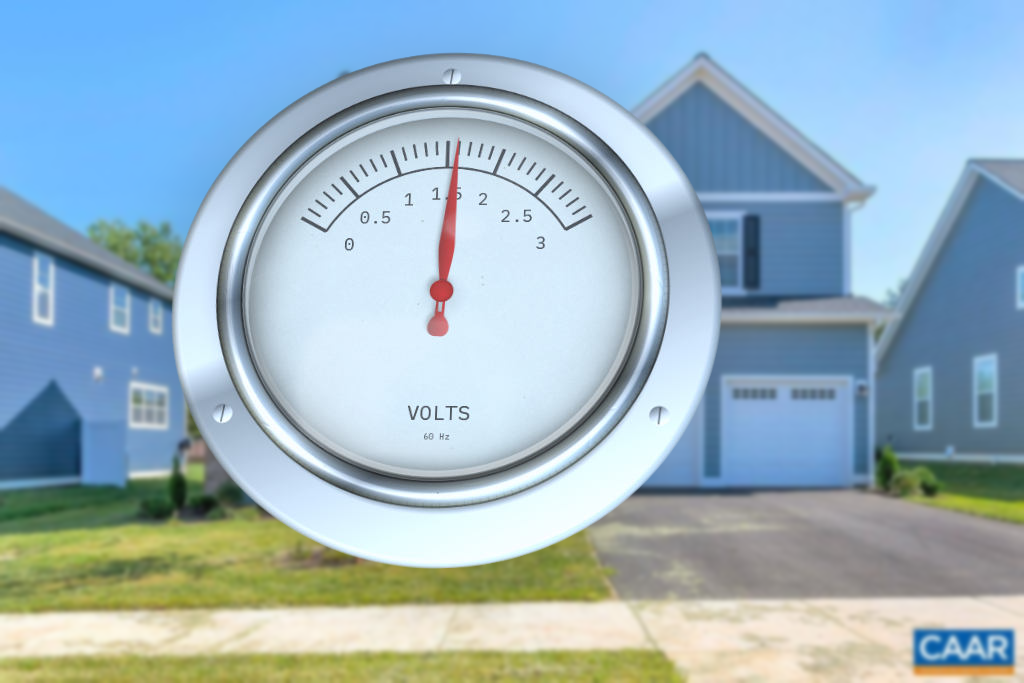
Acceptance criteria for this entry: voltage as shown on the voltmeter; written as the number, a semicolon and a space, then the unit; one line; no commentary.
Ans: 1.6; V
